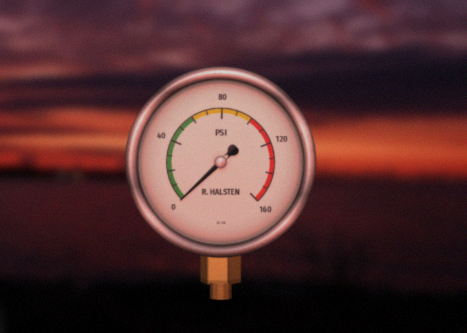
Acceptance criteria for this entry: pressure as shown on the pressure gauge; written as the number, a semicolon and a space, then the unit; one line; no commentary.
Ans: 0; psi
